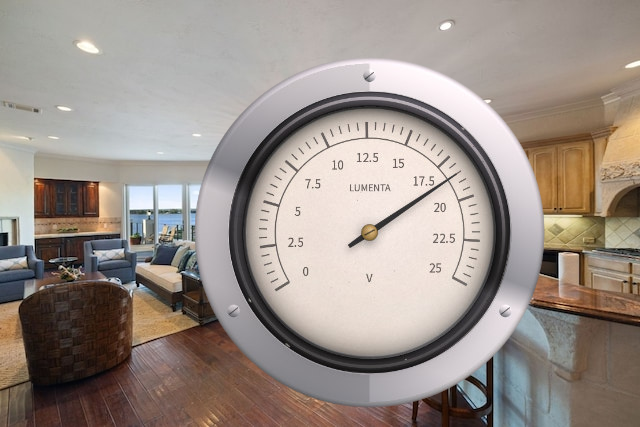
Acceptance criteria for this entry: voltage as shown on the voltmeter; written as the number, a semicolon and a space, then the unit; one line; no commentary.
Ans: 18.5; V
